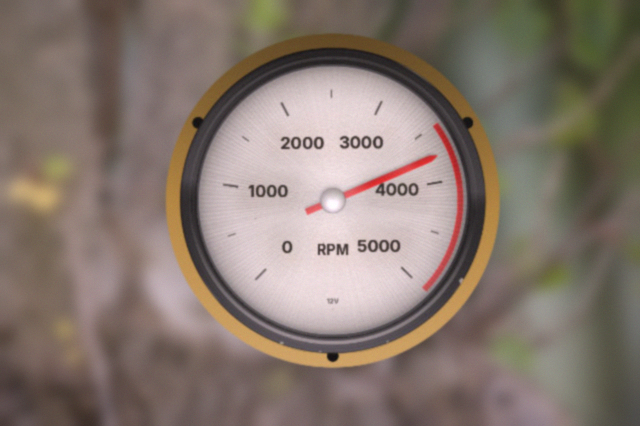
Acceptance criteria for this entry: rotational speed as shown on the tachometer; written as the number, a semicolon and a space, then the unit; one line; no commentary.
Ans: 3750; rpm
